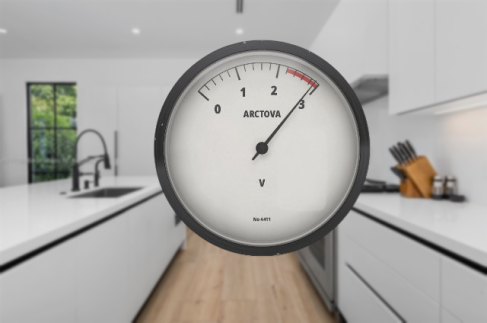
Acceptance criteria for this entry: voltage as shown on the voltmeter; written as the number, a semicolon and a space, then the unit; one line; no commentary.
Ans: 2.9; V
